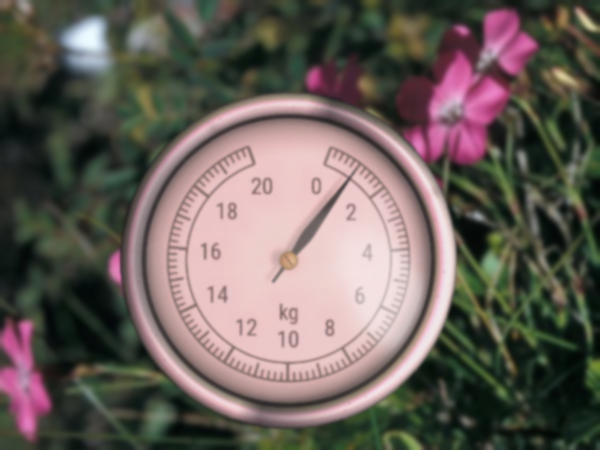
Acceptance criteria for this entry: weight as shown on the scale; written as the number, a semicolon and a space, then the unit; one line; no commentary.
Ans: 1; kg
